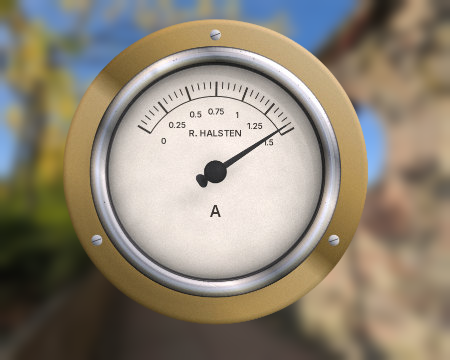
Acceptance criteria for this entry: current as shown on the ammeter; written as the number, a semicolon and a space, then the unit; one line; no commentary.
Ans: 1.45; A
